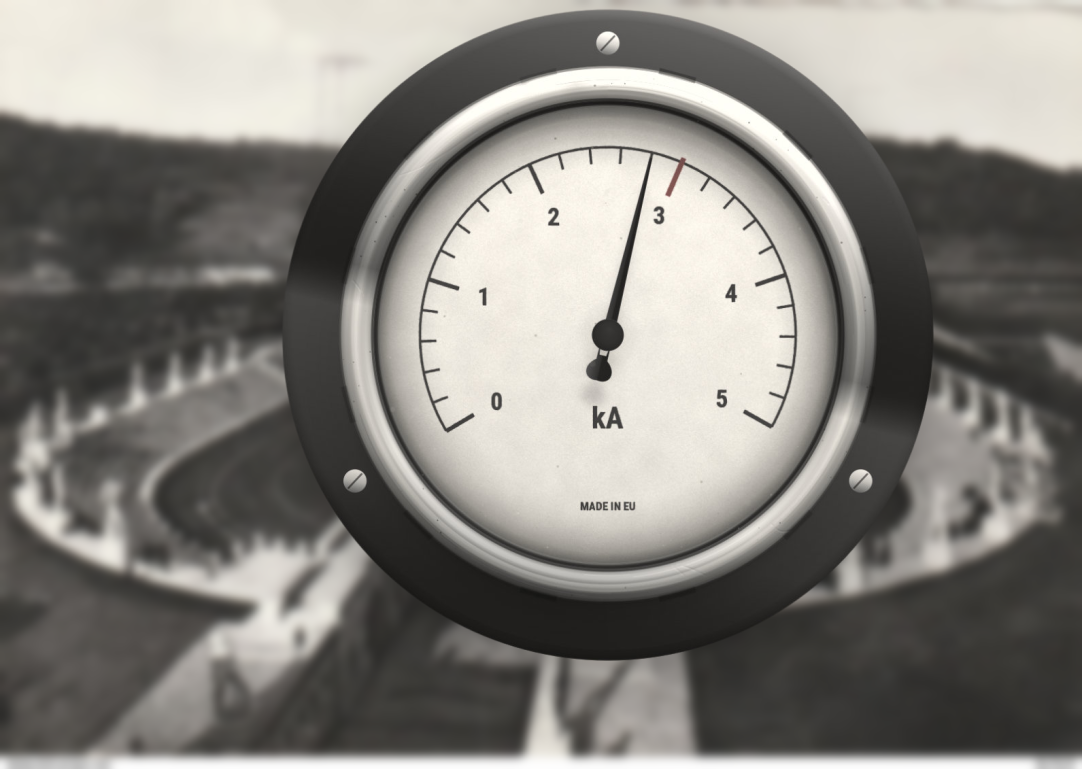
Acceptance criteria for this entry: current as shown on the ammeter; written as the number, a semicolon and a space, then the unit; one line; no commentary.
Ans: 2.8; kA
